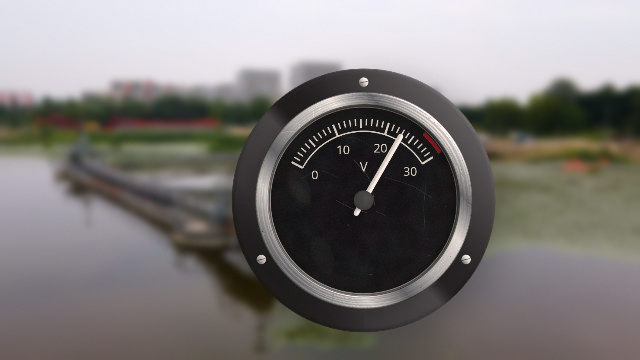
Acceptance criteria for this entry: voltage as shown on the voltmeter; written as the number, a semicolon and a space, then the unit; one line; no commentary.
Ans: 23; V
